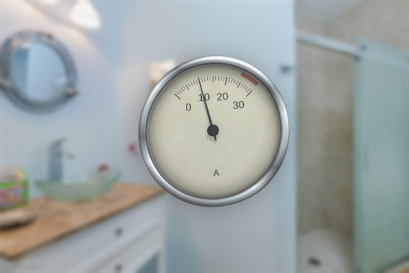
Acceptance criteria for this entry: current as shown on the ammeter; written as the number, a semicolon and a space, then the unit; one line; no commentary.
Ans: 10; A
